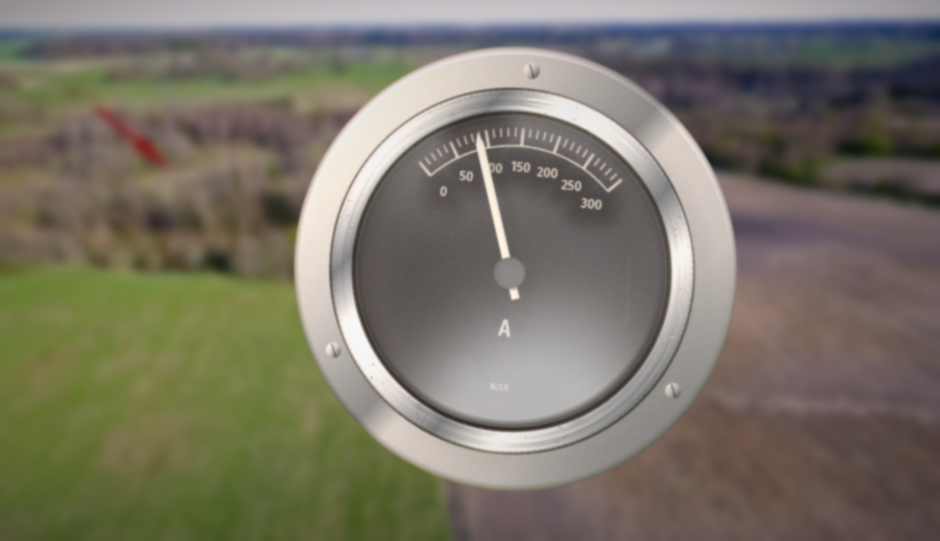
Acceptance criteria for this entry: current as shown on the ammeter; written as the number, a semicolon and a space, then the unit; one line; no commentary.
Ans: 90; A
